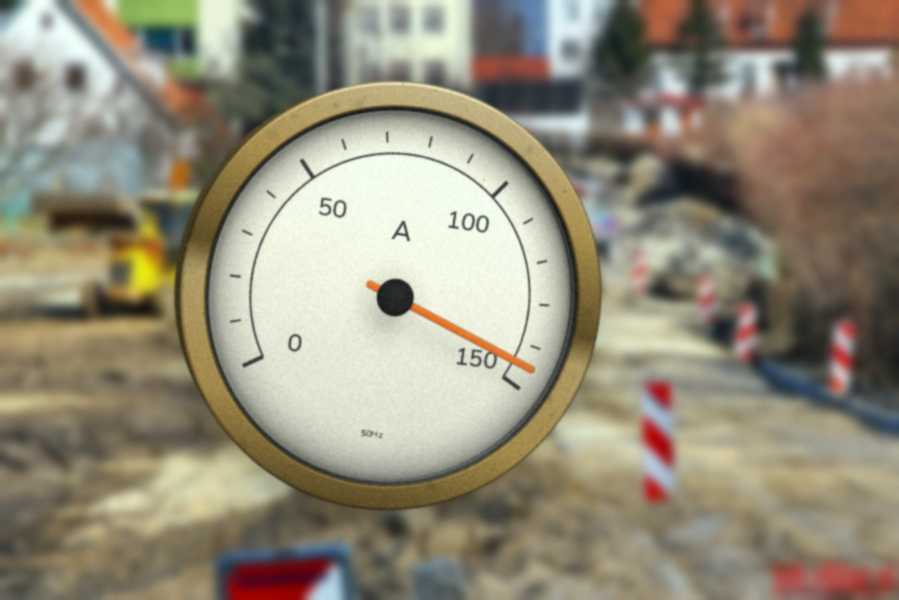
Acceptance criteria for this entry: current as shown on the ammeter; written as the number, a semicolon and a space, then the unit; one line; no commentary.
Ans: 145; A
